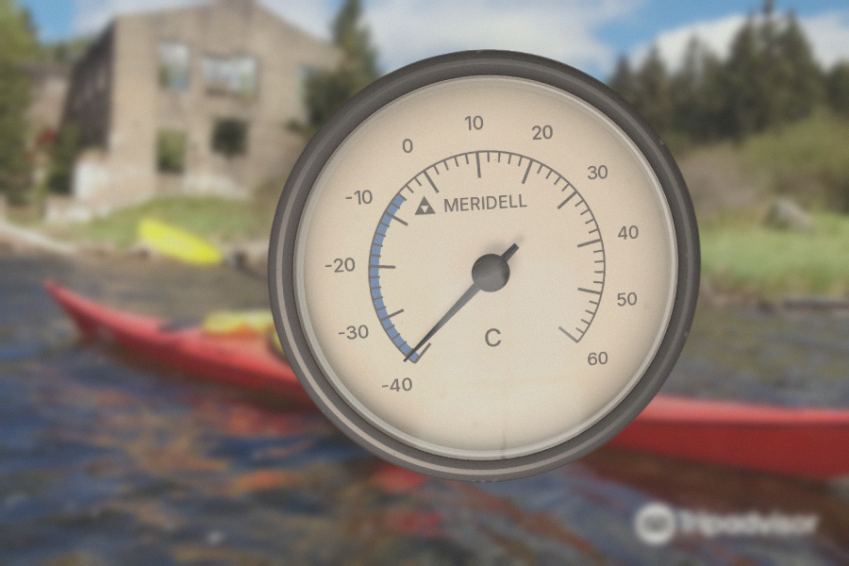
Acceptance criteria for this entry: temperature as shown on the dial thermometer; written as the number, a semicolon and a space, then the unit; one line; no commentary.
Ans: -38; °C
